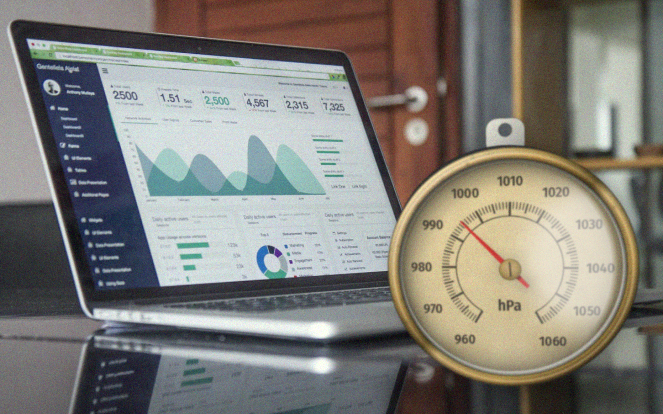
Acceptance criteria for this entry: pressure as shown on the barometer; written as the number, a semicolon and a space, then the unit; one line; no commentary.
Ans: 995; hPa
